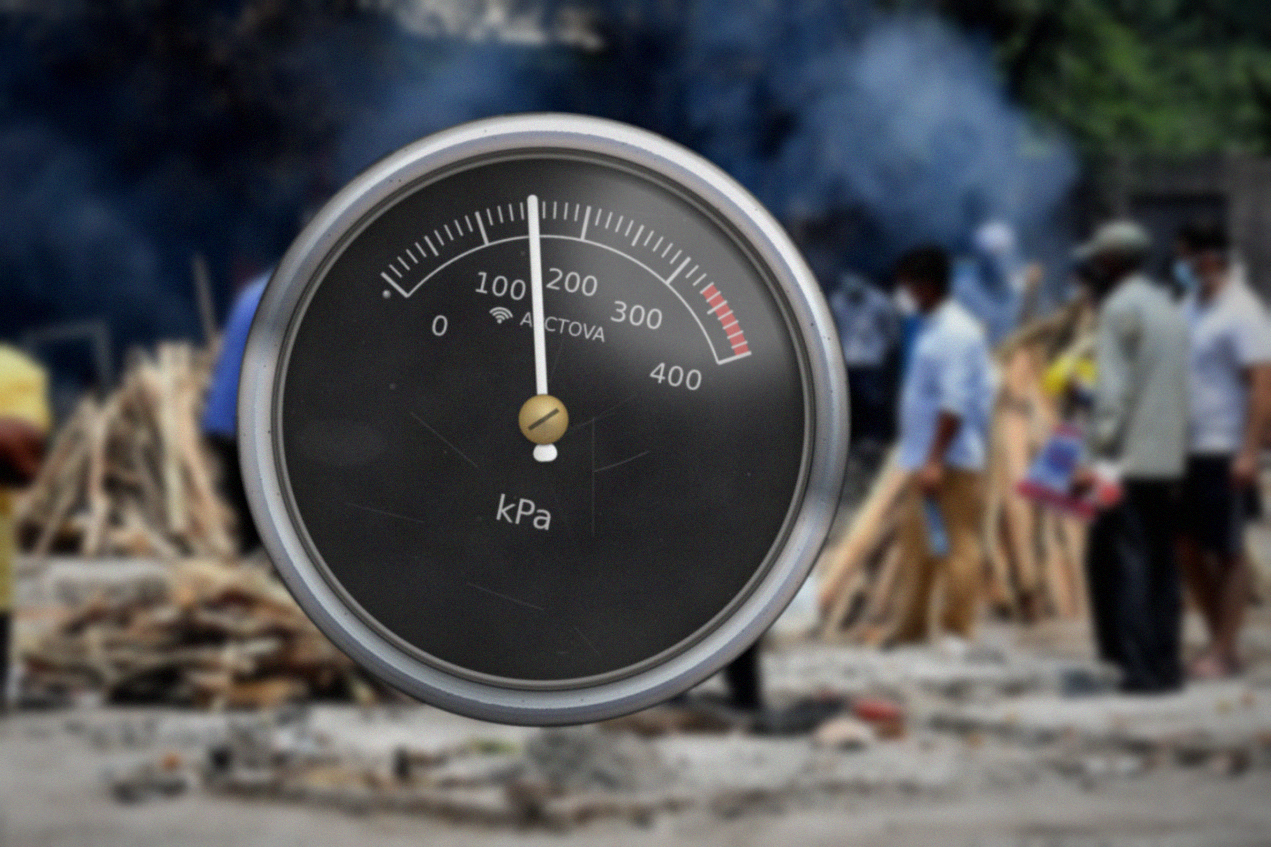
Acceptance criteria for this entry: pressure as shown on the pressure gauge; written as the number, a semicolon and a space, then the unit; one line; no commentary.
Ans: 150; kPa
